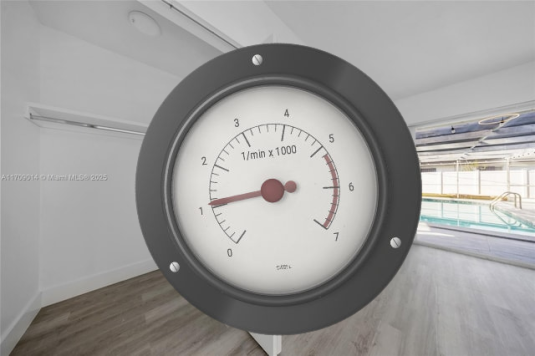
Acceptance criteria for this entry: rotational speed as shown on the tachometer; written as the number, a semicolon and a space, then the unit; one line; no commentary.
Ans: 1100; rpm
